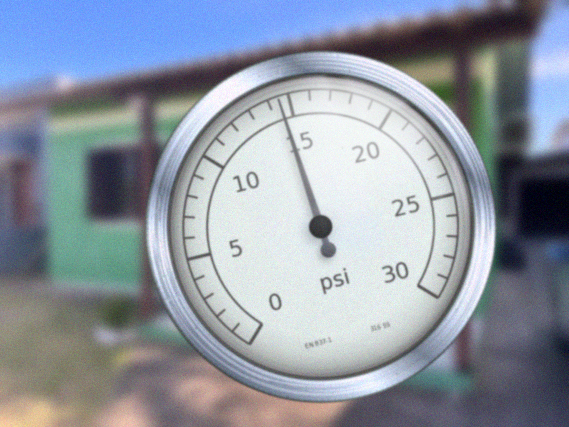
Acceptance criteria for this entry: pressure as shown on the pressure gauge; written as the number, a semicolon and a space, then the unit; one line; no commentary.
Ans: 14.5; psi
